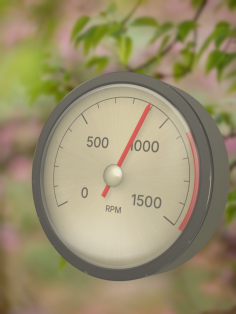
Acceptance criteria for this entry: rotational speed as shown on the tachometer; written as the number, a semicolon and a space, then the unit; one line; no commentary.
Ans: 900; rpm
